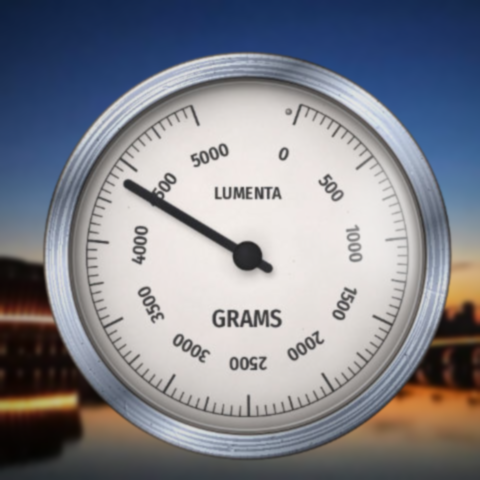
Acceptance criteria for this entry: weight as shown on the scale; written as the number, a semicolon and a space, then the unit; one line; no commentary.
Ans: 4400; g
